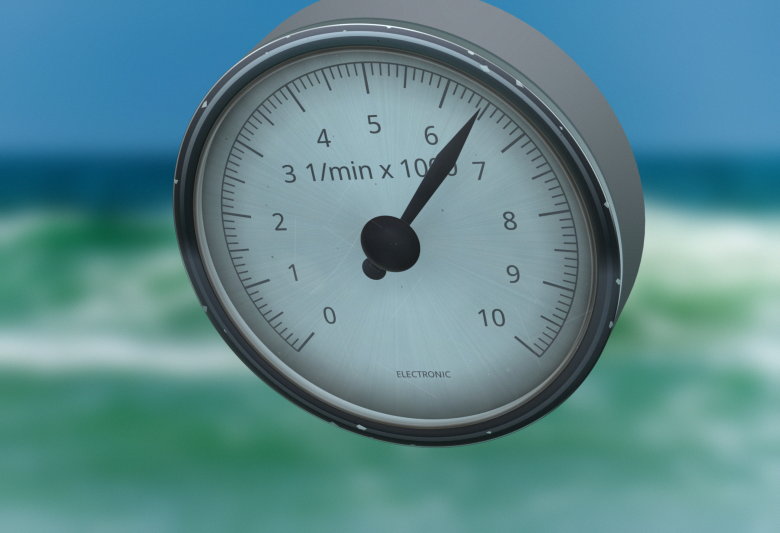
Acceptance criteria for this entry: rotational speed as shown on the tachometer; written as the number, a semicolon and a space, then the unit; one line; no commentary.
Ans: 6450; rpm
